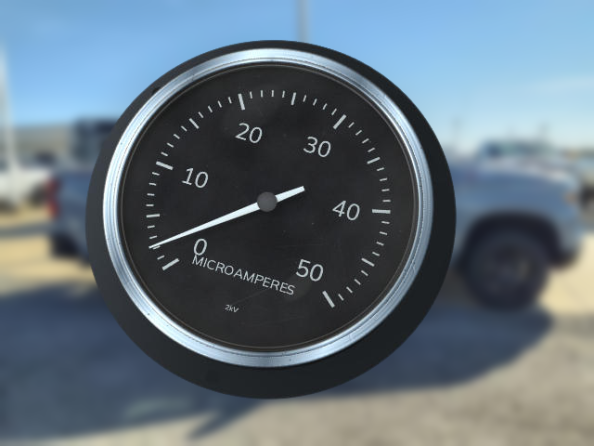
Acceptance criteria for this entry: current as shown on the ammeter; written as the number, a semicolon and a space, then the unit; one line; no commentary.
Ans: 2; µA
